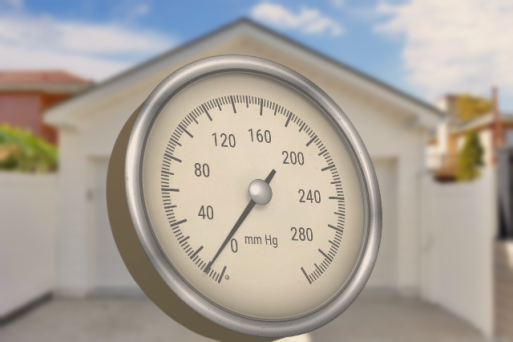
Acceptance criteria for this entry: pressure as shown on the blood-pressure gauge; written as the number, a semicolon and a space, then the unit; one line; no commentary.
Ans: 10; mmHg
